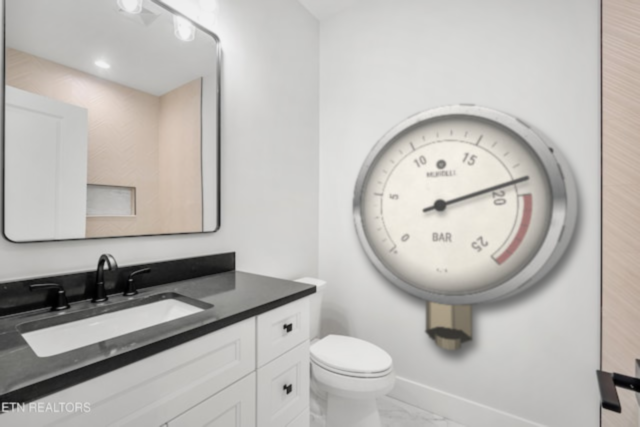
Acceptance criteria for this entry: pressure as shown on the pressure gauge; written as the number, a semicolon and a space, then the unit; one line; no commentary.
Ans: 19; bar
